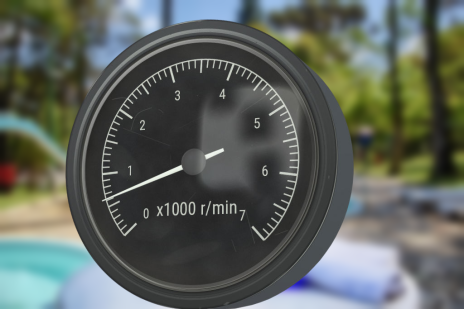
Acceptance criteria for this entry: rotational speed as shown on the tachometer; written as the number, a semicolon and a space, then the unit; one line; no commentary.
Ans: 600; rpm
